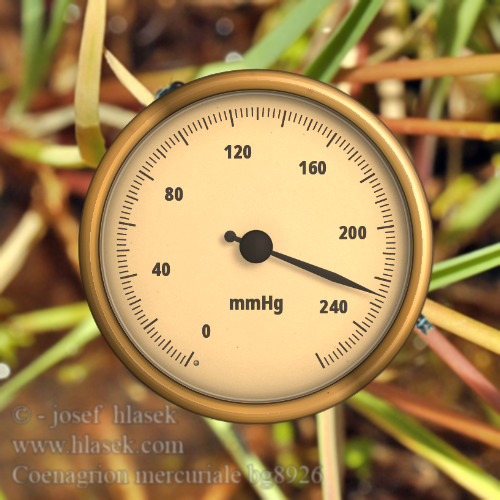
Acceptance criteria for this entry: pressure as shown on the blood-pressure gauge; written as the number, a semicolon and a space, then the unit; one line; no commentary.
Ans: 226; mmHg
